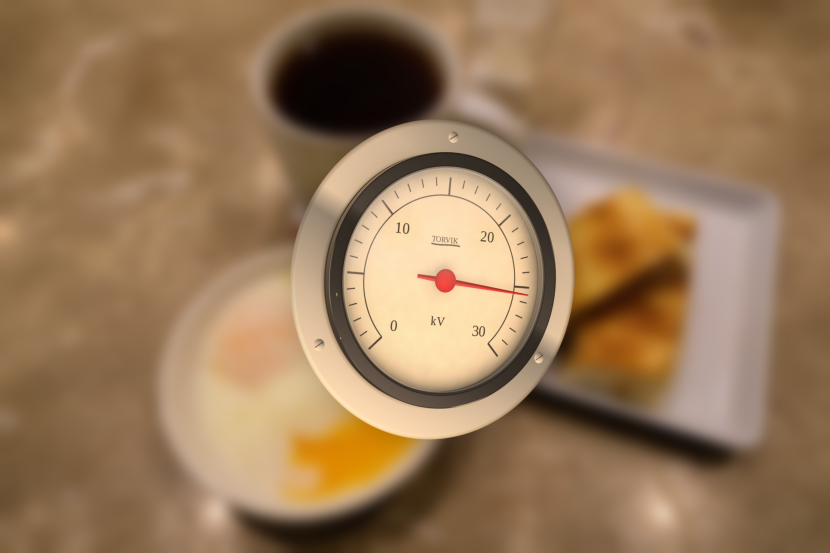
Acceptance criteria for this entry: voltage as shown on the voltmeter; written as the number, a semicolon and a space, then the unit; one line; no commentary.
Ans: 25.5; kV
